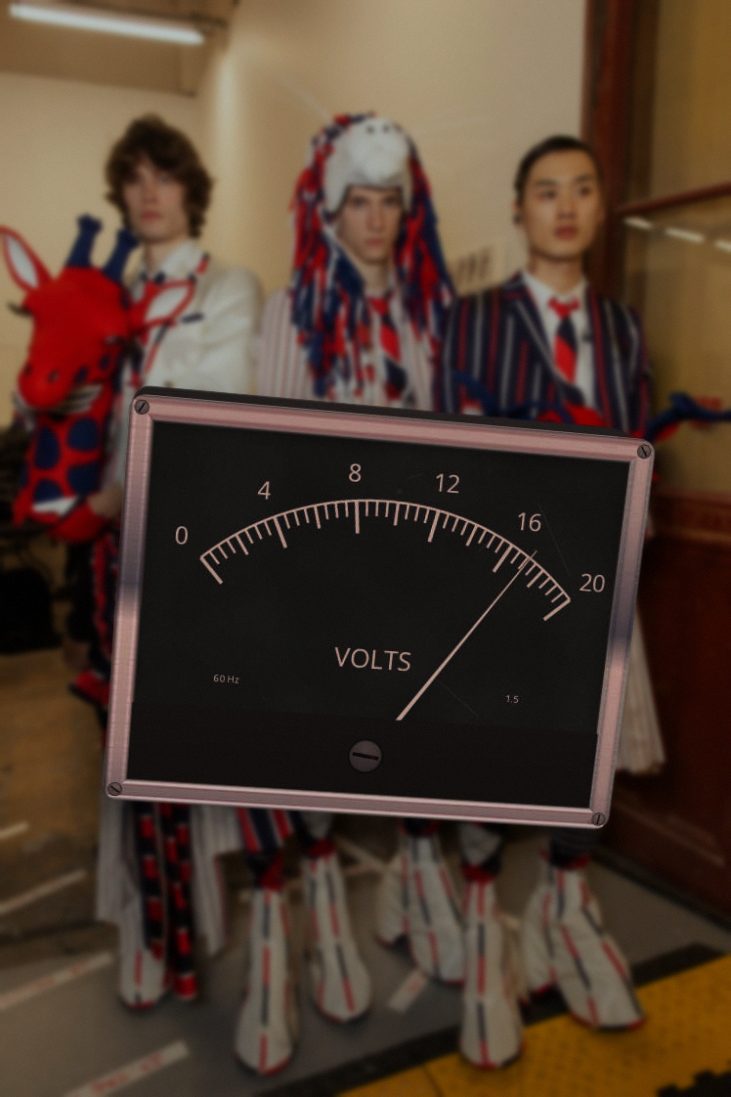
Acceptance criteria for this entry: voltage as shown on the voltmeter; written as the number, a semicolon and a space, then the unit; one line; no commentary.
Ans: 17; V
